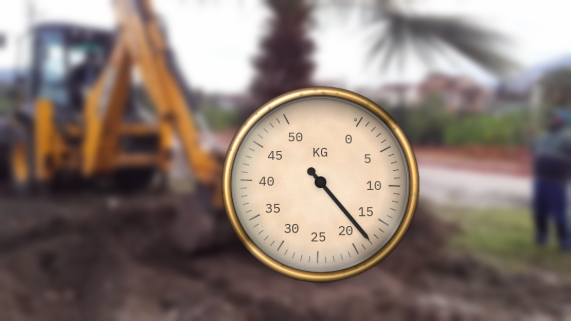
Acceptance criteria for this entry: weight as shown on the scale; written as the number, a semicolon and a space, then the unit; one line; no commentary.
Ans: 18; kg
